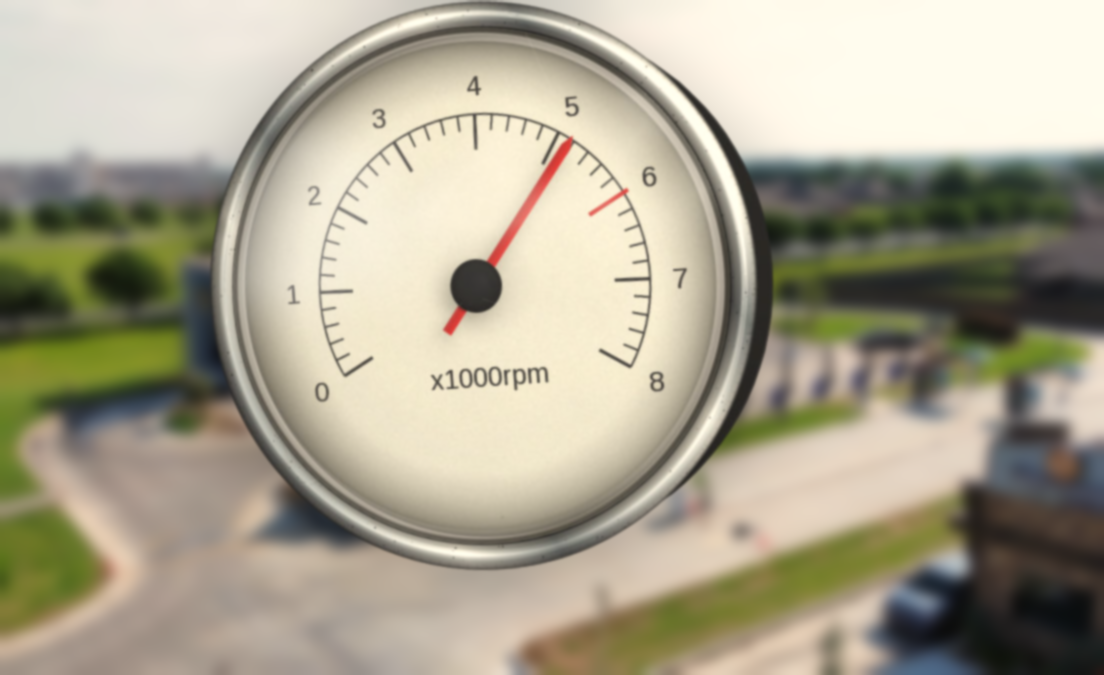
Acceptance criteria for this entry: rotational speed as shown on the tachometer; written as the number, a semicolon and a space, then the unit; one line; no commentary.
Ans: 5200; rpm
